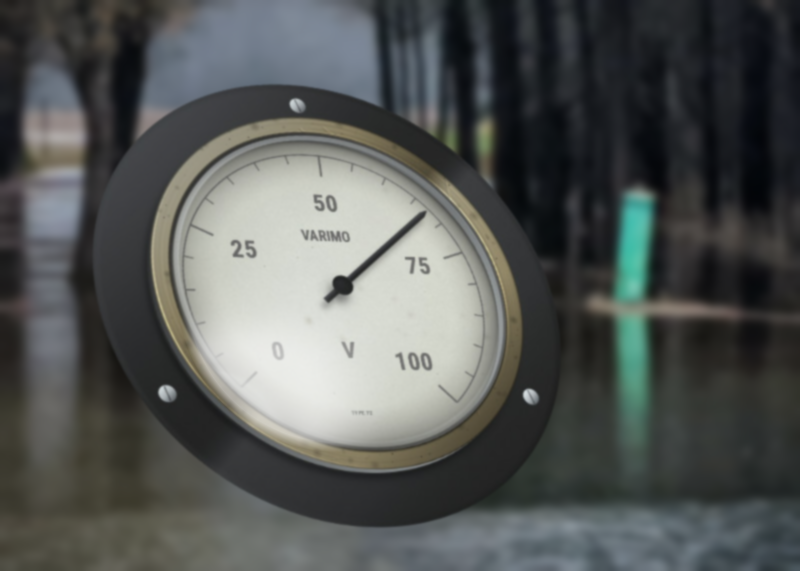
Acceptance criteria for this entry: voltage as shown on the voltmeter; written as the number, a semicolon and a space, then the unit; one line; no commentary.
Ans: 67.5; V
